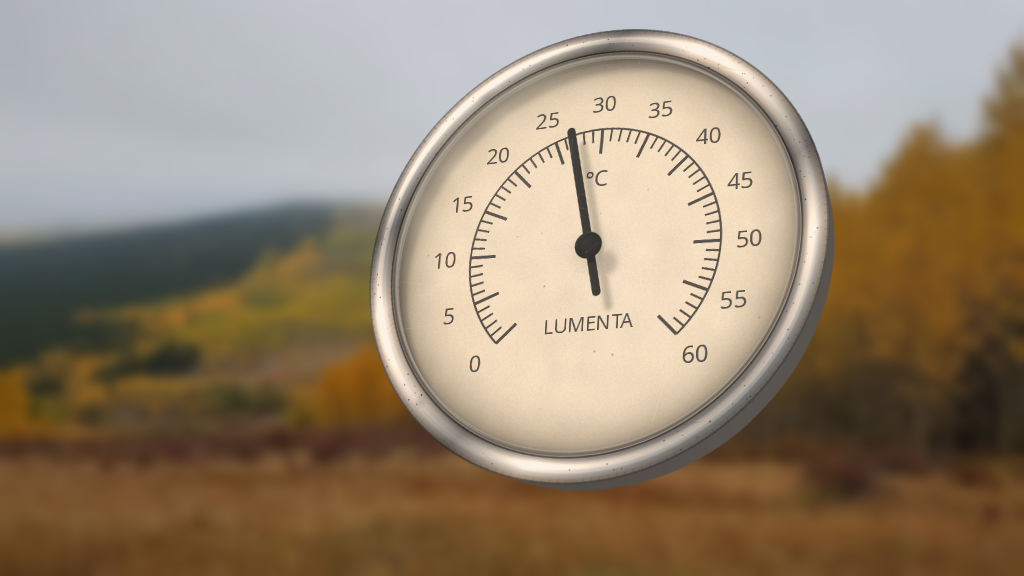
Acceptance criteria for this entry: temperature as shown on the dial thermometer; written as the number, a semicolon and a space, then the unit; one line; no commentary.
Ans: 27; °C
